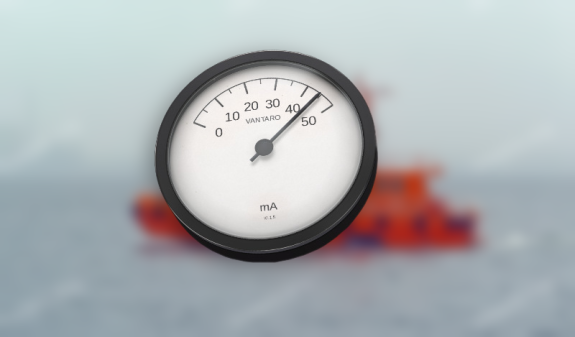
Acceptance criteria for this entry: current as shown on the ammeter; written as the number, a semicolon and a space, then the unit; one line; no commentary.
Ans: 45; mA
